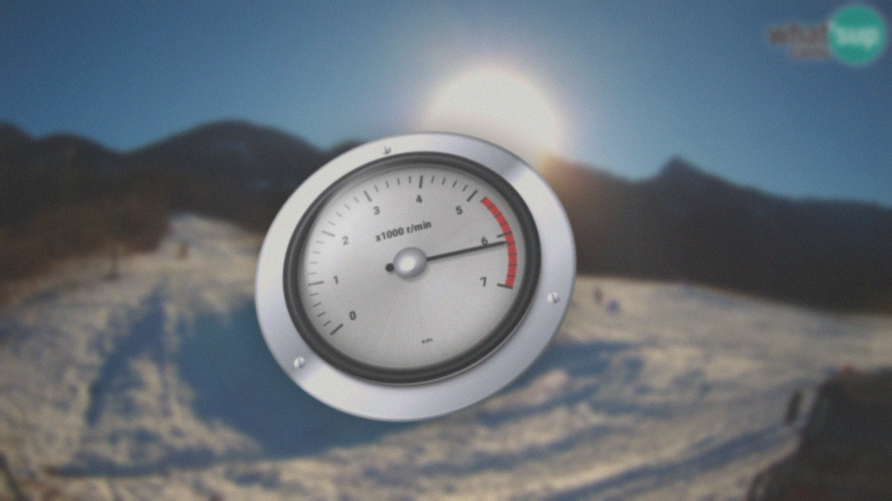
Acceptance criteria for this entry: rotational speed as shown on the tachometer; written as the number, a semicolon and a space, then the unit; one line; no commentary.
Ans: 6200; rpm
